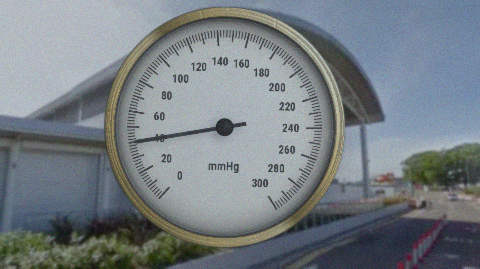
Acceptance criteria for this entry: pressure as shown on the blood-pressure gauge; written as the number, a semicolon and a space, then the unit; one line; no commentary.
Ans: 40; mmHg
